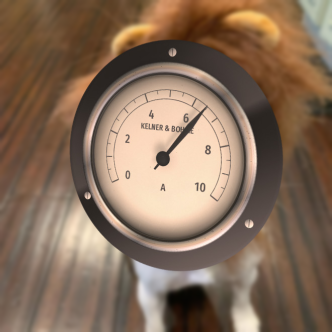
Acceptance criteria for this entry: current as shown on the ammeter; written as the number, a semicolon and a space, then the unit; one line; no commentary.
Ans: 6.5; A
